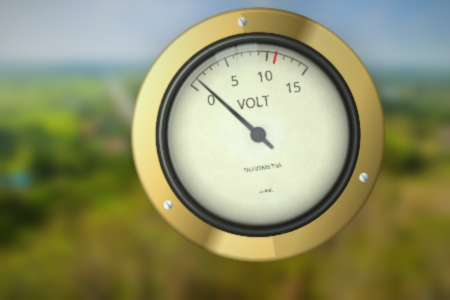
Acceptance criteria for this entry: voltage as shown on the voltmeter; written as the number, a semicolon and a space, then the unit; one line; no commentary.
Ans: 1; V
